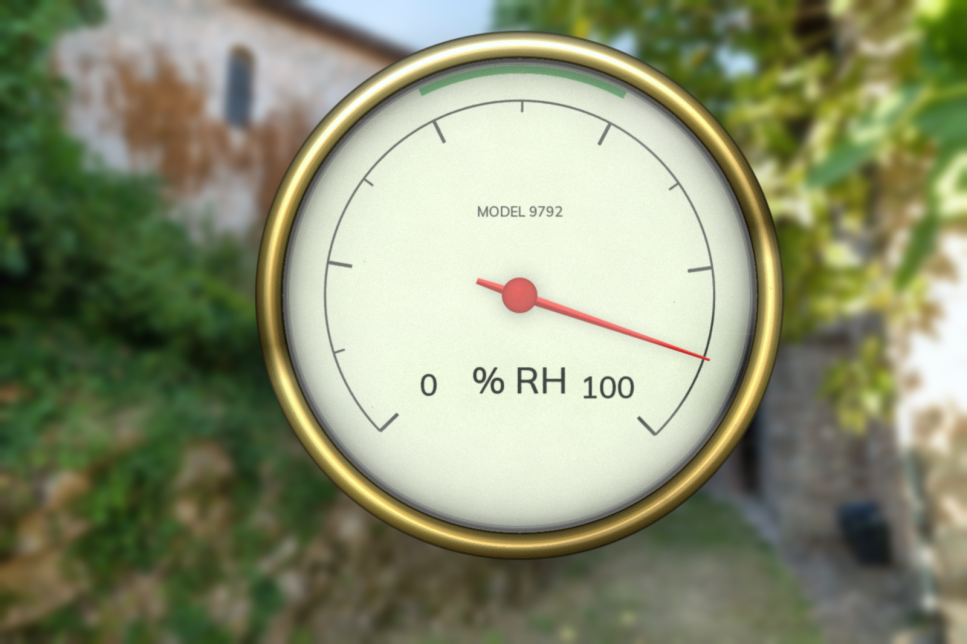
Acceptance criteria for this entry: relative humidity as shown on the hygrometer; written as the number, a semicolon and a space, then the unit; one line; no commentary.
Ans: 90; %
